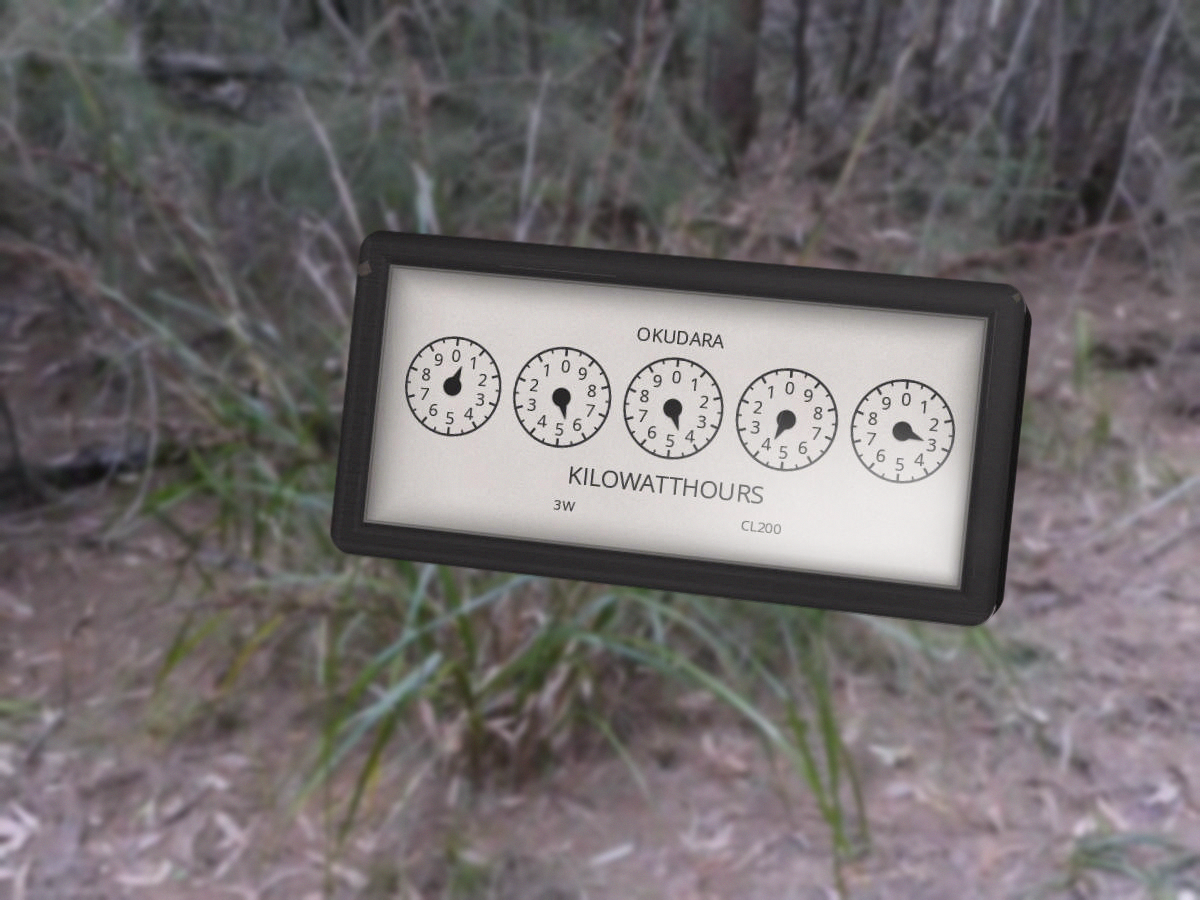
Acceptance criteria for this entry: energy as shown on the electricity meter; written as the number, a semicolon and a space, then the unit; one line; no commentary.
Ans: 5443; kWh
